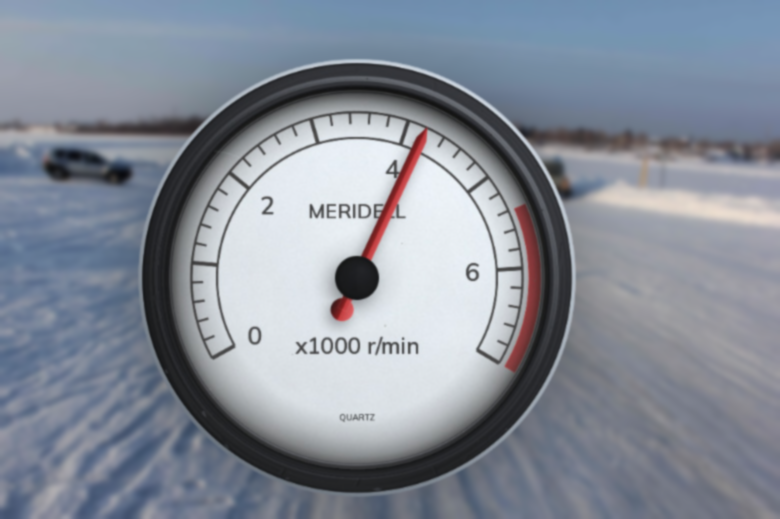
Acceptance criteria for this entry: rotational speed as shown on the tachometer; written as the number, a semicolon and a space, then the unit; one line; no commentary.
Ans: 4200; rpm
